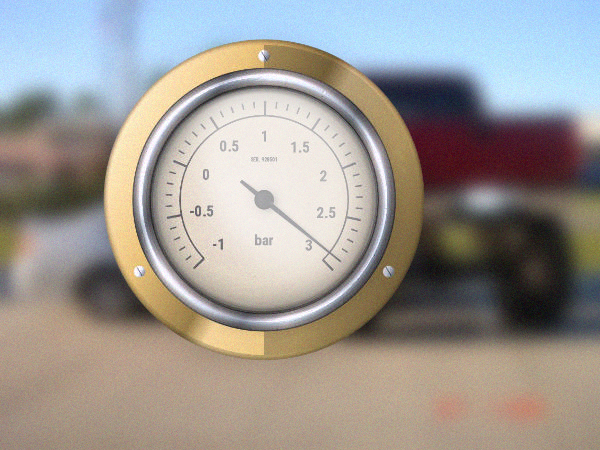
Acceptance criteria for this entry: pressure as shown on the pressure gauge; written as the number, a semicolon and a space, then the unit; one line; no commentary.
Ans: 2.9; bar
